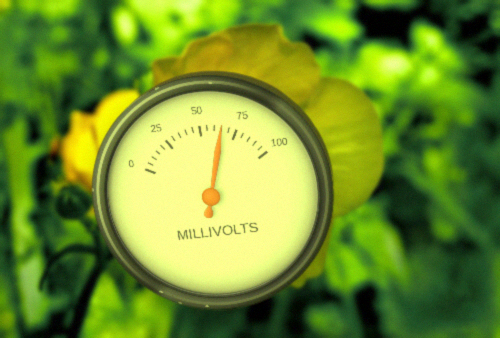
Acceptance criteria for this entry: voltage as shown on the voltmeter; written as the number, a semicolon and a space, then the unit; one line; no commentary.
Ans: 65; mV
